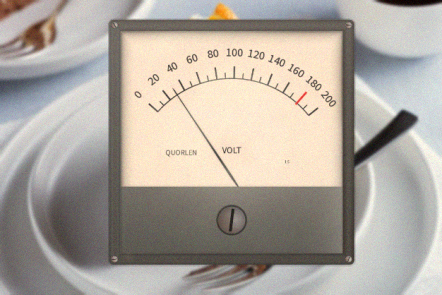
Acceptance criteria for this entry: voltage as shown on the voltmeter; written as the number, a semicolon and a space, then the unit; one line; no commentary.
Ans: 30; V
